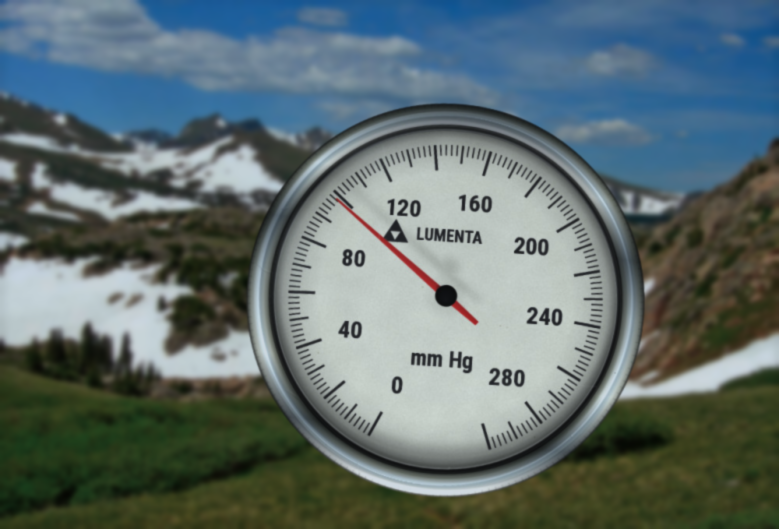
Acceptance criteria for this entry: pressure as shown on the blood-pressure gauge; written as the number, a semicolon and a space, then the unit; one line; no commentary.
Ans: 98; mmHg
